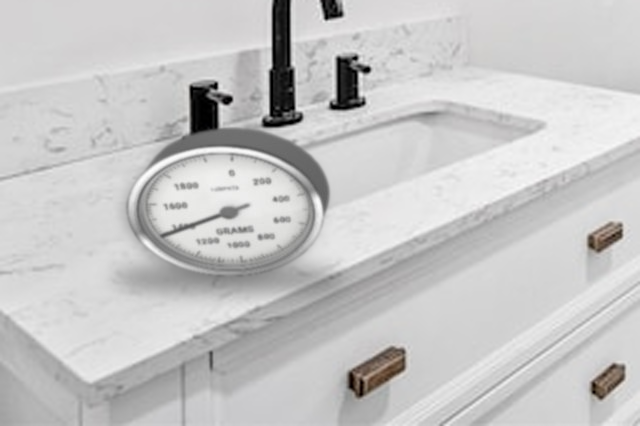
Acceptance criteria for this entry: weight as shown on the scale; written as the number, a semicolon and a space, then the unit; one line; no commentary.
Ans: 1400; g
